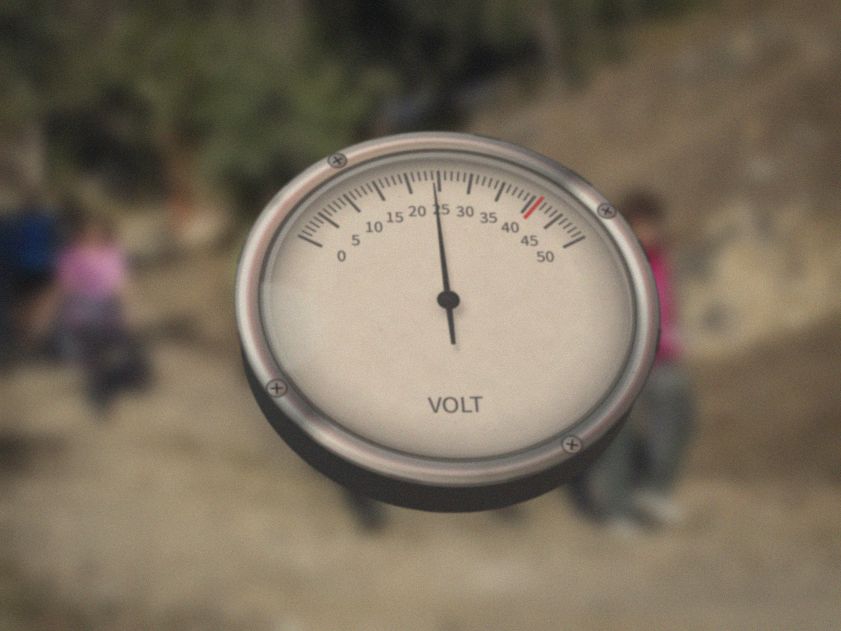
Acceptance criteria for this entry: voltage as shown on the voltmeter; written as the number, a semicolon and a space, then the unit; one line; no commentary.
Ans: 24; V
